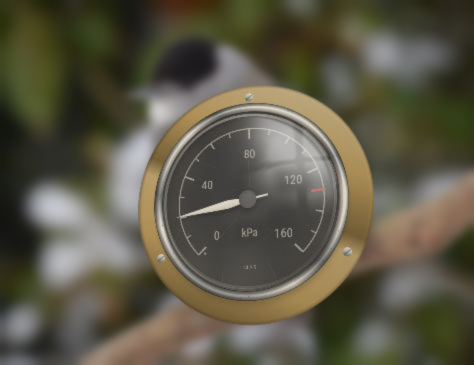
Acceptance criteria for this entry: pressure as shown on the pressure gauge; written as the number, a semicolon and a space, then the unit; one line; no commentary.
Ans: 20; kPa
